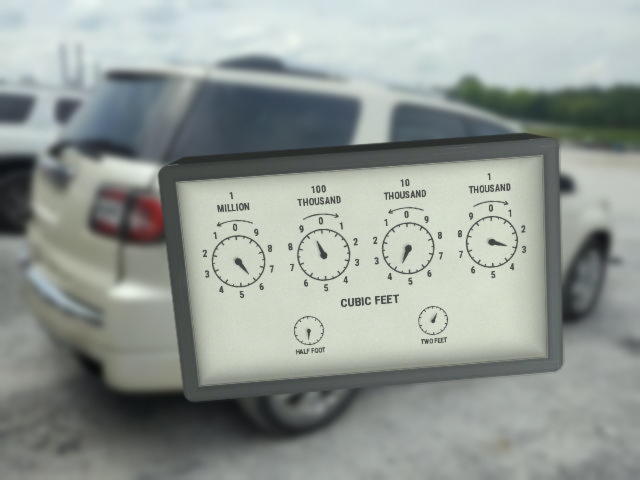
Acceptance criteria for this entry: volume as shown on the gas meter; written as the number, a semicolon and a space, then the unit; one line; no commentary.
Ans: 594300; ft³
